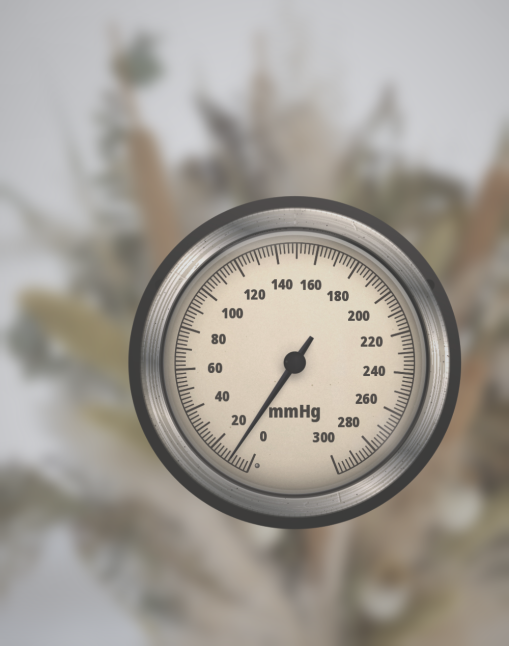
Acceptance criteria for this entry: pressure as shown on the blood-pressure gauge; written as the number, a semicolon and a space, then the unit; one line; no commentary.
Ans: 10; mmHg
